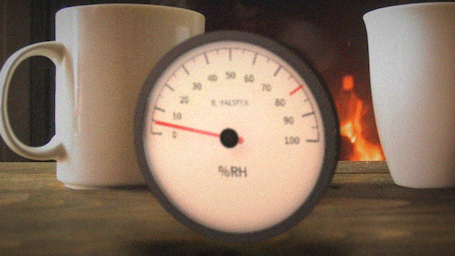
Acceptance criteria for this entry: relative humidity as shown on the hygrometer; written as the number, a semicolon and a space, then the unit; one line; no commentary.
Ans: 5; %
